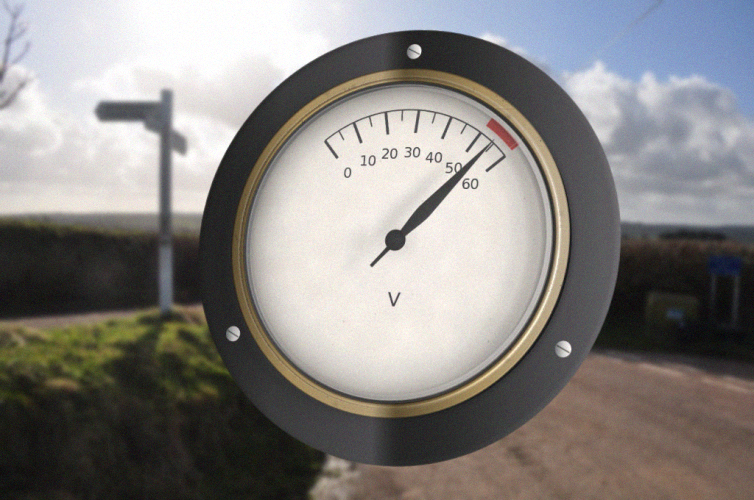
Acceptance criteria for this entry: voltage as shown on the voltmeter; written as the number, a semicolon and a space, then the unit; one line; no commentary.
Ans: 55; V
